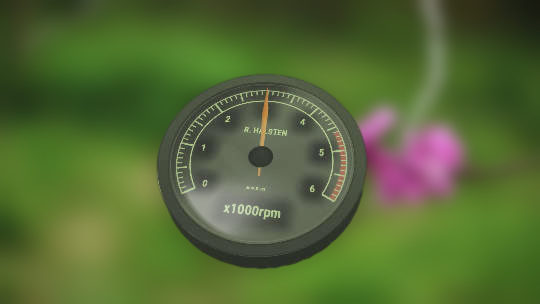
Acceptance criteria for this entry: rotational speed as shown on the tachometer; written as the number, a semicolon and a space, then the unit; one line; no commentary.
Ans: 3000; rpm
